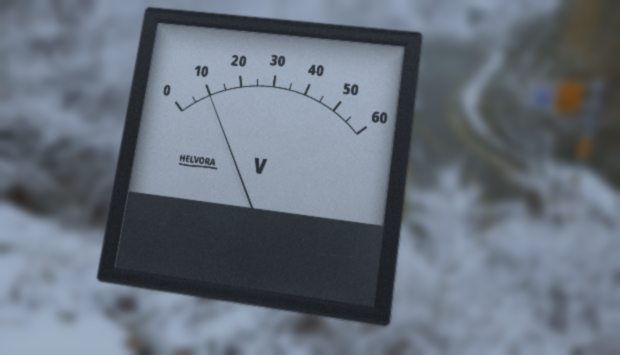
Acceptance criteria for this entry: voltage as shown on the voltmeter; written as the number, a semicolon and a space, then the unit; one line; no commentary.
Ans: 10; V
